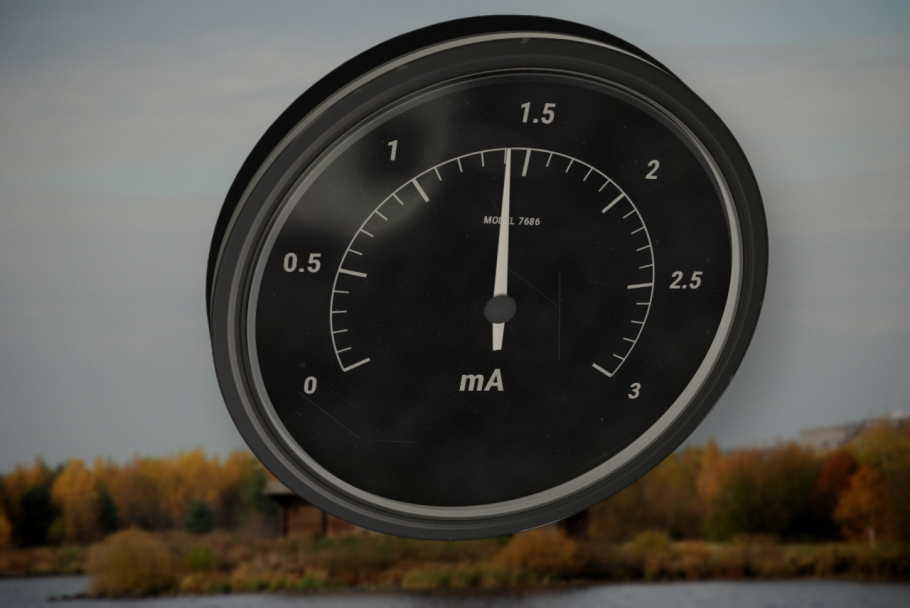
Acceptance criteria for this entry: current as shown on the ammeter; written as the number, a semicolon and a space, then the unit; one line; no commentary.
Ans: 1.4; mA
